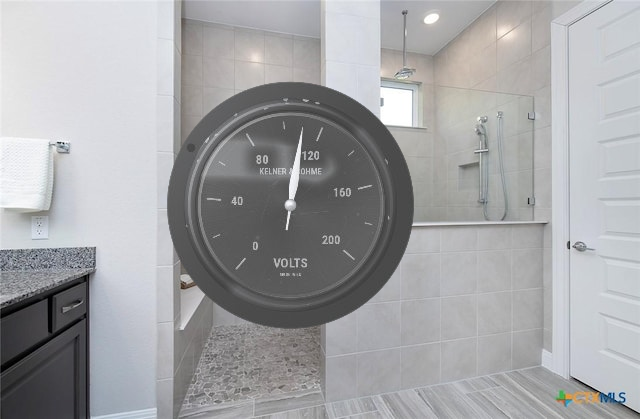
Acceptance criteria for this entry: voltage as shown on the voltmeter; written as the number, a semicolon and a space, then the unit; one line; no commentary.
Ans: 110; V
